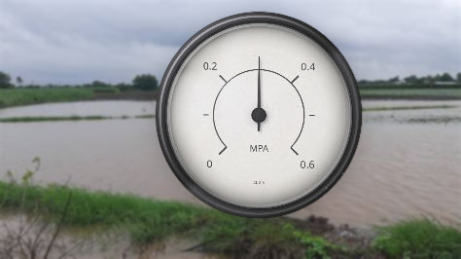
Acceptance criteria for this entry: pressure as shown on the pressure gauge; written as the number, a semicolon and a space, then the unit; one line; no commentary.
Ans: 0.3; MPa
